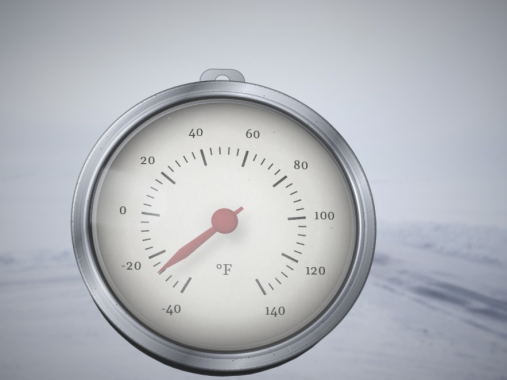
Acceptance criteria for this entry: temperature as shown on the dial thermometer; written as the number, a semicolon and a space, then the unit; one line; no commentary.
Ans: -28; °F
